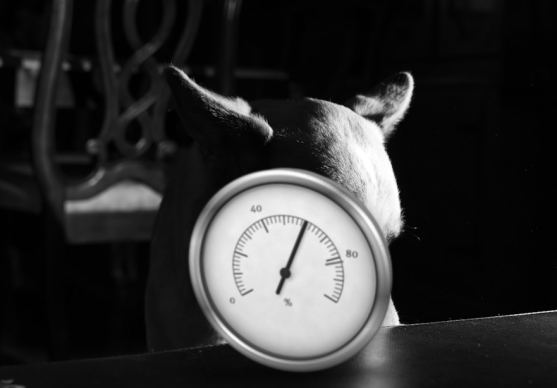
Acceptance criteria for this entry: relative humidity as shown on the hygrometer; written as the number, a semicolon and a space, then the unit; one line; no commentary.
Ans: 60; %
